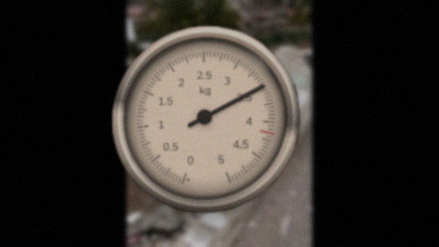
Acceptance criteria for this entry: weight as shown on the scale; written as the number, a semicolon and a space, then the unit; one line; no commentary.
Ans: 3.5; kg
